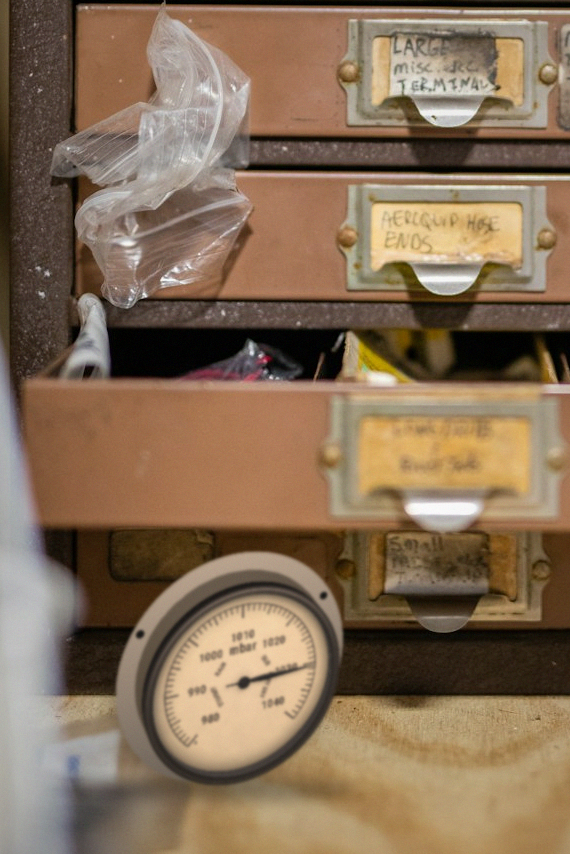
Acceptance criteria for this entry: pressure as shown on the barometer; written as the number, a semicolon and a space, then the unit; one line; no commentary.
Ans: 1030; mbar
